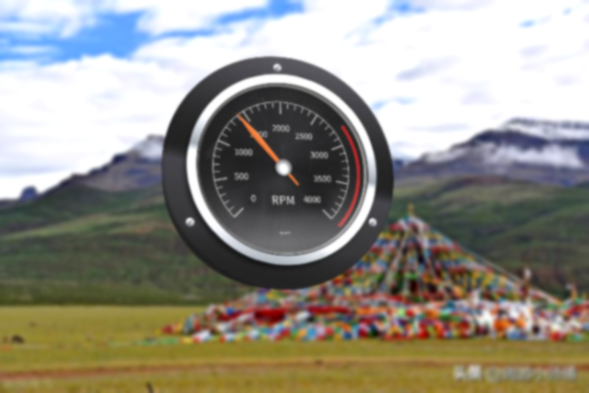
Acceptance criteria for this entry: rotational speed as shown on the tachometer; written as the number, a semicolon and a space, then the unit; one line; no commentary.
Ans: 1400; rpm
